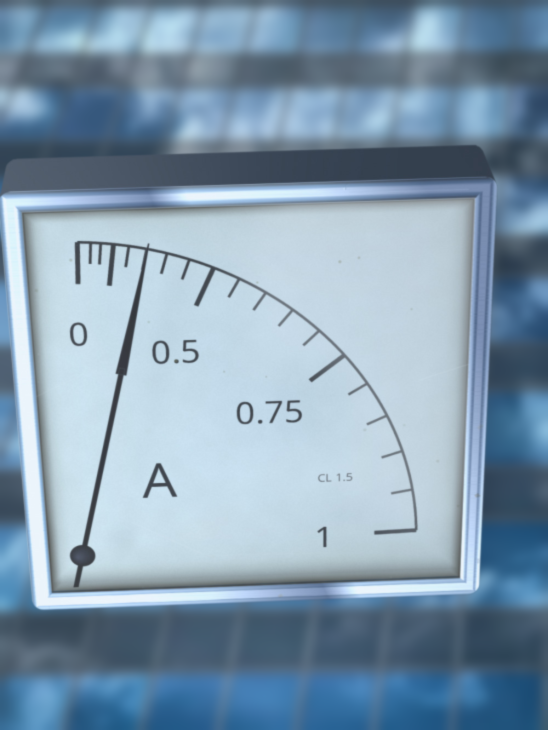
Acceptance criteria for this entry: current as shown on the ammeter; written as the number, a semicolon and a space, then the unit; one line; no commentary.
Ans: 0.35; A
